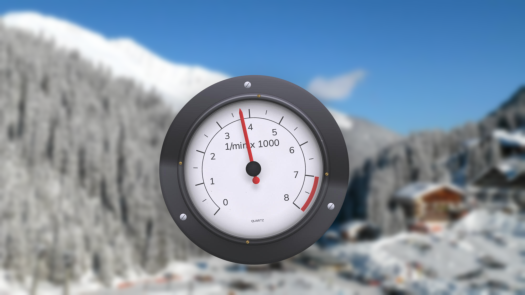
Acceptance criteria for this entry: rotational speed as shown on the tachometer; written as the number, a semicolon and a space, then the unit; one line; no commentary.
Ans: 3750; rpm
